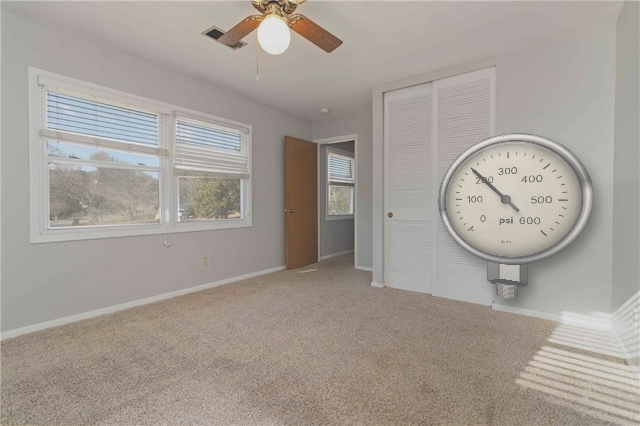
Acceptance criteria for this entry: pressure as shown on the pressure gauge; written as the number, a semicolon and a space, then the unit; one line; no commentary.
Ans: 200; psi
